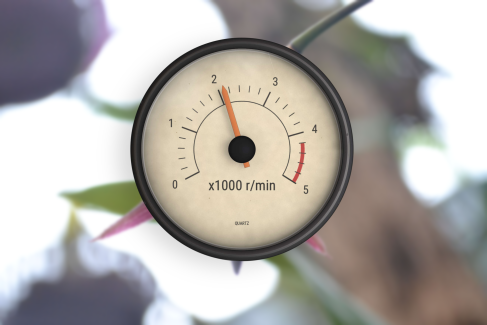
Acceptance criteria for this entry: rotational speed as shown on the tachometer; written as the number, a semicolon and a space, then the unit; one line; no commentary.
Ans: 2100; rpm
